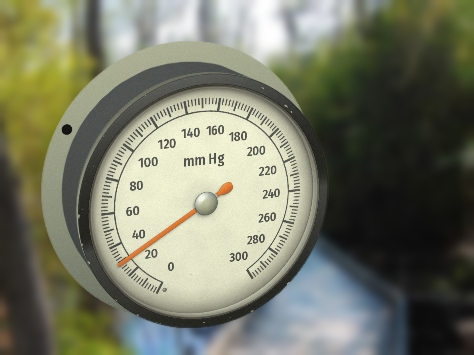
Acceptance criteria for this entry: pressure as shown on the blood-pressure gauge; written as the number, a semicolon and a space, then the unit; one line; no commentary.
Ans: 30; mmHg
